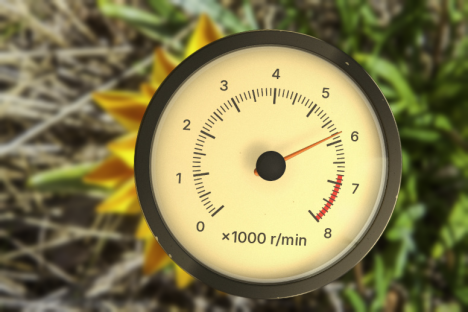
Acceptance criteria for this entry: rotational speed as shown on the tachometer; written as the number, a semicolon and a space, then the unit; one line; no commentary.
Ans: 5800; rpm
